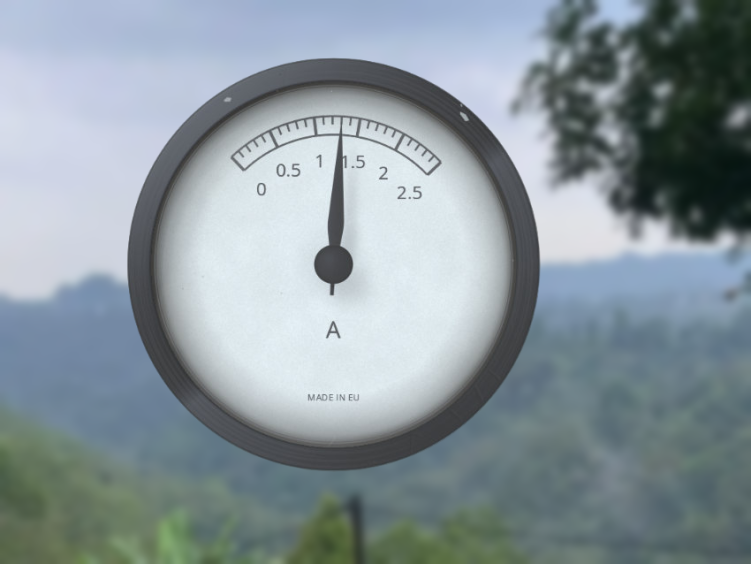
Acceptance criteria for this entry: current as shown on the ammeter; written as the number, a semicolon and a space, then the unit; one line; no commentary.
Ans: 1.3; A
